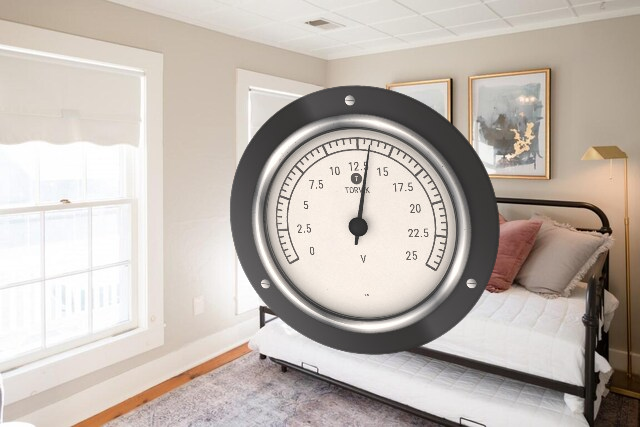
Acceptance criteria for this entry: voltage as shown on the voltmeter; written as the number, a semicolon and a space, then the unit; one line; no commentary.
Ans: 13.5; V
